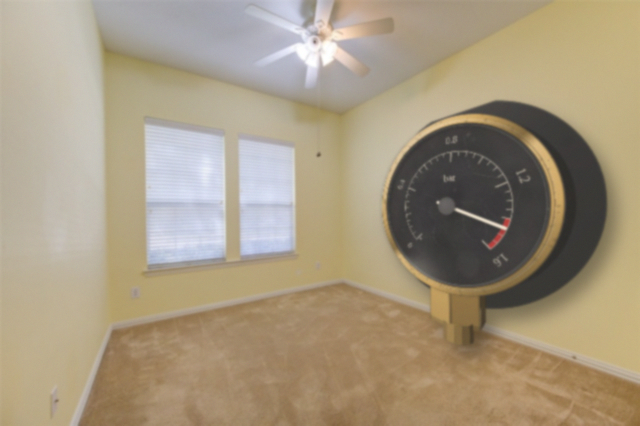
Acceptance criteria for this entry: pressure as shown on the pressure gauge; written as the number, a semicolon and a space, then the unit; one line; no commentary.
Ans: 1.45; bar
